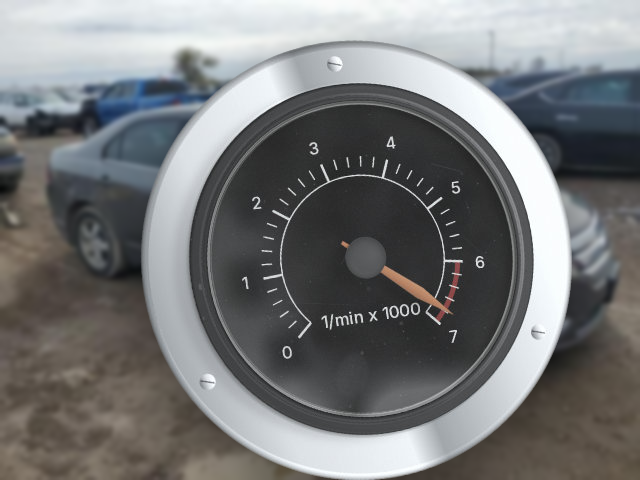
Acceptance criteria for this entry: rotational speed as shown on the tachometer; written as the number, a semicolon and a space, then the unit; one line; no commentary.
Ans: 6800; rpm
